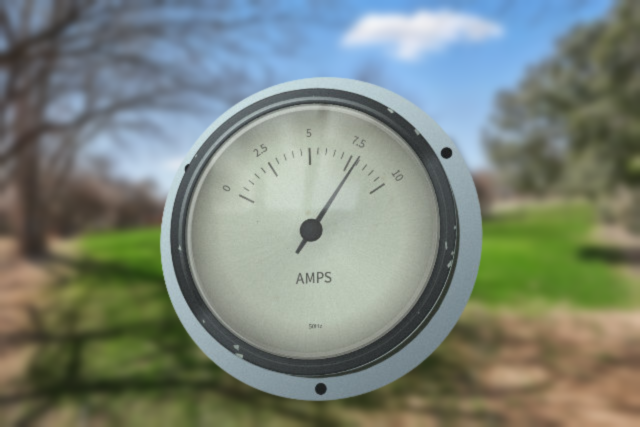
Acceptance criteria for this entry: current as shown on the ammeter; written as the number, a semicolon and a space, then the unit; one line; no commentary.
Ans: 8; A
